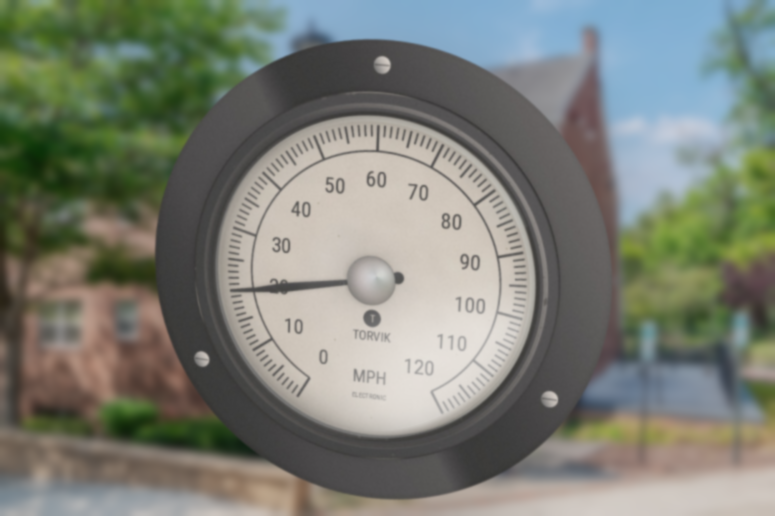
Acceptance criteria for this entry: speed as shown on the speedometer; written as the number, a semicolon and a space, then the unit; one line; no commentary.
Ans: 20; mph
